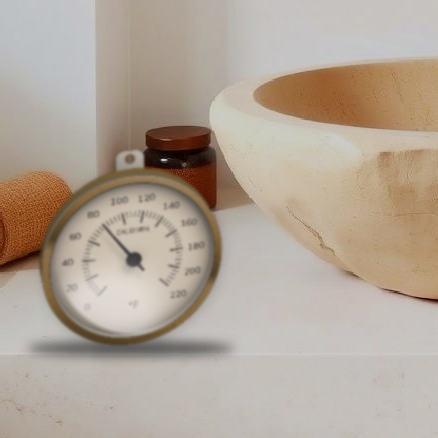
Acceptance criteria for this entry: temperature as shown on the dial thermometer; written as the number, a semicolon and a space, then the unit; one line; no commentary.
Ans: 80; °F
